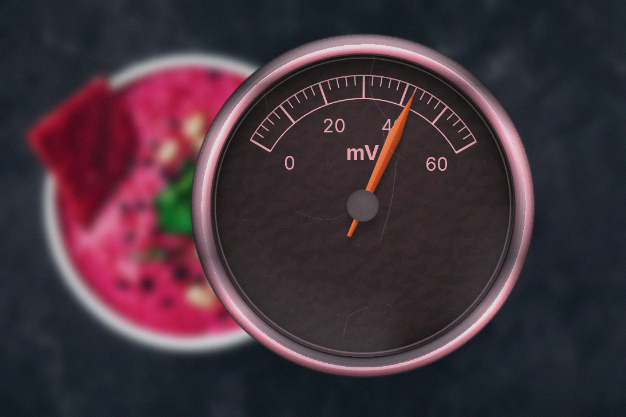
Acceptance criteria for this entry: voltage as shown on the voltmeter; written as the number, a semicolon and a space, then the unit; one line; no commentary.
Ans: 42; mV
